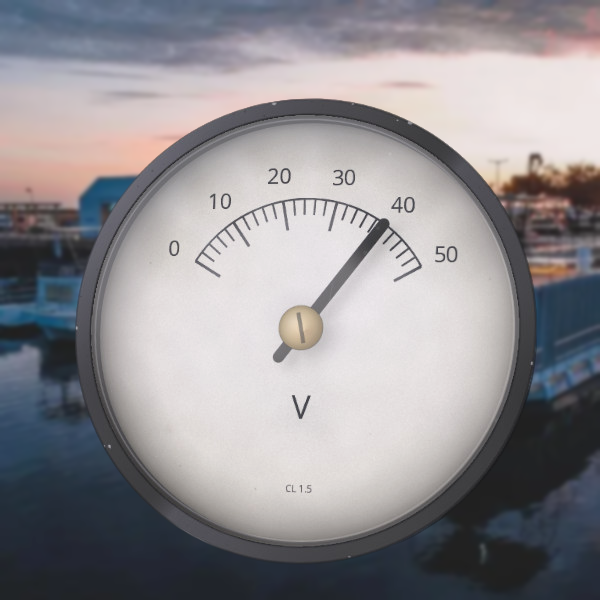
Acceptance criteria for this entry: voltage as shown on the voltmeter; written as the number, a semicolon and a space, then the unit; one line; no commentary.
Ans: 40; V
